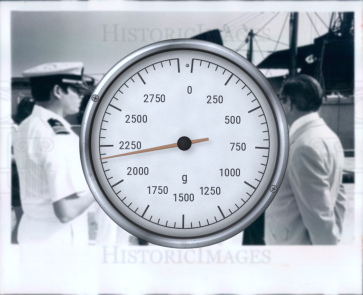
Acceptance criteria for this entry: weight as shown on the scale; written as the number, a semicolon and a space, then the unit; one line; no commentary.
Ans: 2175; g
